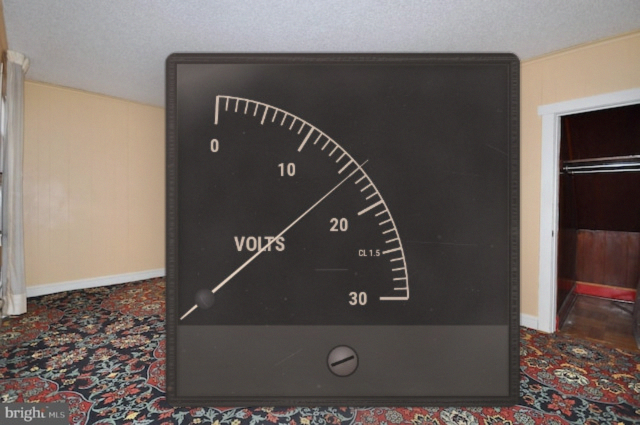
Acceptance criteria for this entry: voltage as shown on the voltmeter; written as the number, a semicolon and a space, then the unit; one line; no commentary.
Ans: 16; V
